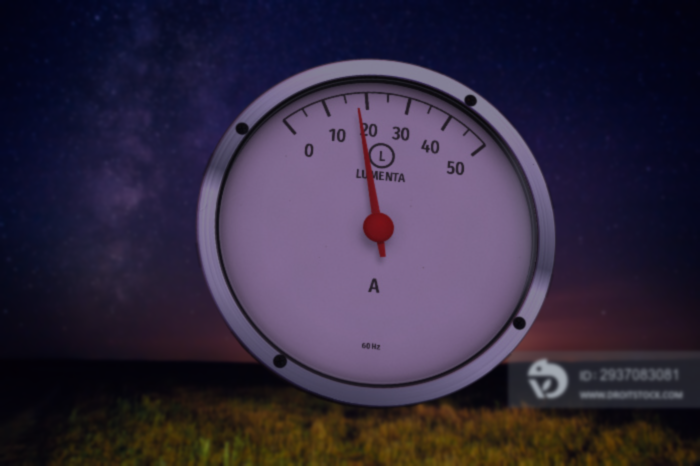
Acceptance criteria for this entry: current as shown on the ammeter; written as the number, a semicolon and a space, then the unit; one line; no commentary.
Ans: 17.5; A
